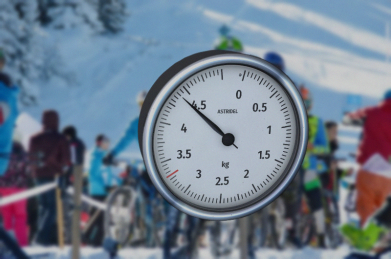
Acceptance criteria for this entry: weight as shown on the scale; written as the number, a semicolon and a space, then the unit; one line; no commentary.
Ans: 4.4; kg
